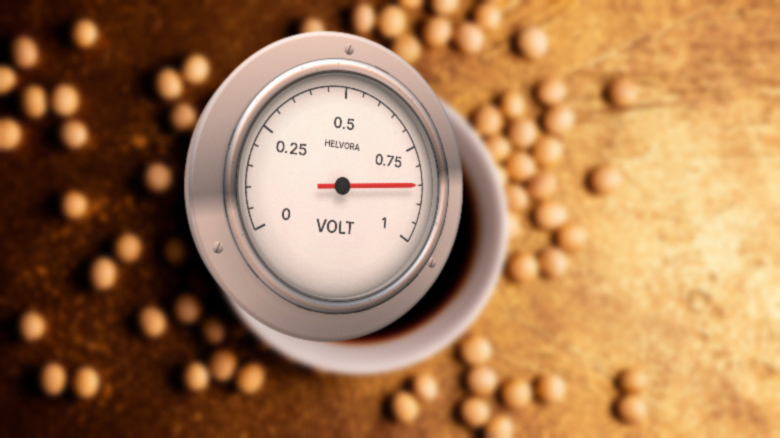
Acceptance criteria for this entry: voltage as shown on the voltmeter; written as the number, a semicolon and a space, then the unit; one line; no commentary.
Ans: 0.85; V
